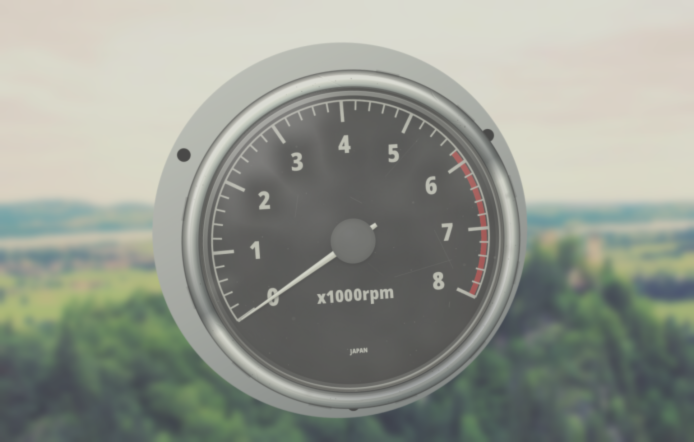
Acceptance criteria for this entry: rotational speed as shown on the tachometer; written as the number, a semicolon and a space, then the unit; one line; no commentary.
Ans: 0; rpm
